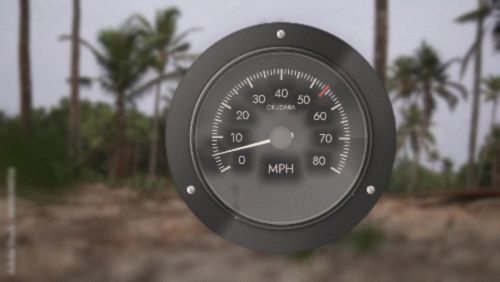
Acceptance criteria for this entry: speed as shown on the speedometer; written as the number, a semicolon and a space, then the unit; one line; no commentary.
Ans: 5; mph
